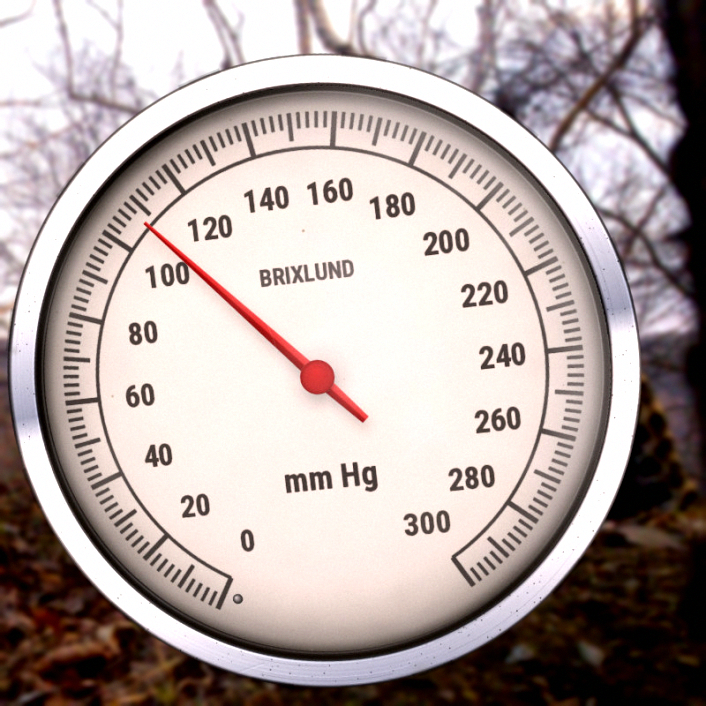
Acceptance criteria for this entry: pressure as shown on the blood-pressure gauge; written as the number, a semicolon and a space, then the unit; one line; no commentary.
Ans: 108; mmHg
